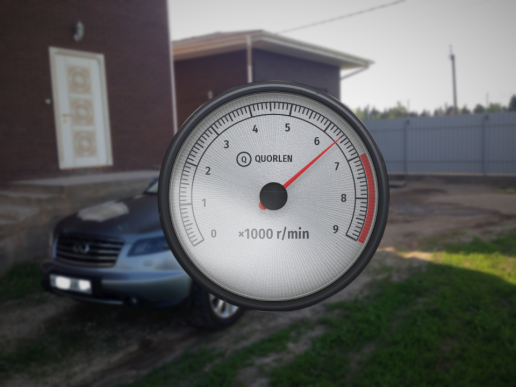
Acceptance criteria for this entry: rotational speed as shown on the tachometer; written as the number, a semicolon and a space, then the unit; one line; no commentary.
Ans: 6400; rpm
